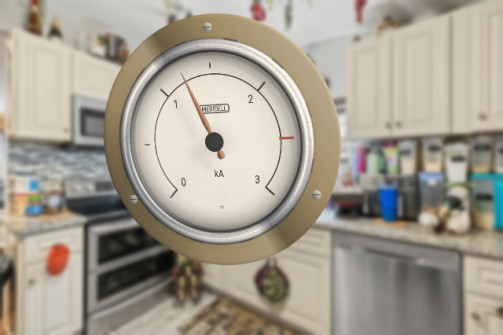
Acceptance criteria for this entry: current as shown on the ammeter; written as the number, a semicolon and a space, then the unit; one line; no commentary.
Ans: 1.25; kA
